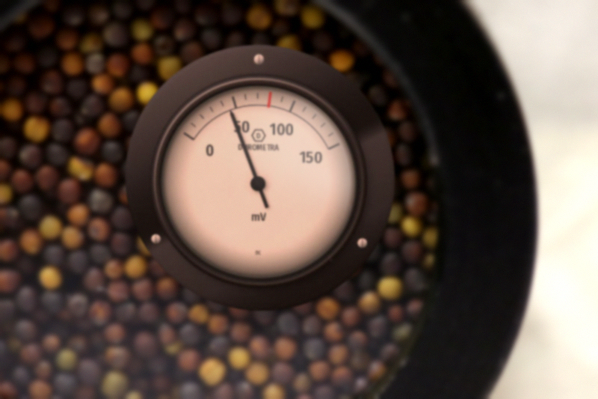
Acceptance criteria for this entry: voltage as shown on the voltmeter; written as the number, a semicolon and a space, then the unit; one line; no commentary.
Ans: 45; mV
